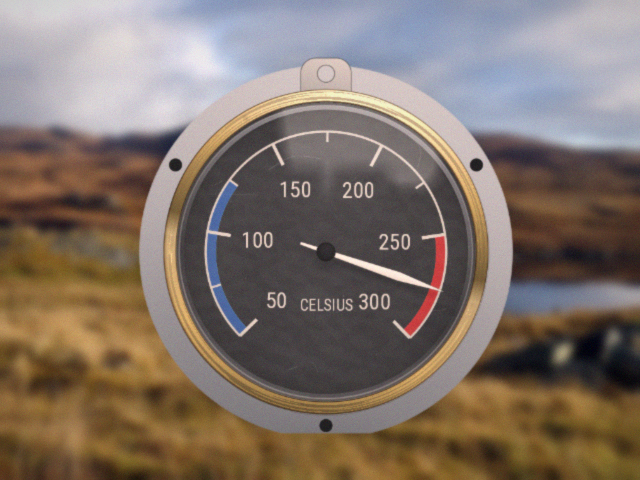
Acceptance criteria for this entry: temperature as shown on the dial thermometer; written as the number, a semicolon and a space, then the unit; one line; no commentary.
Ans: 275; °C
